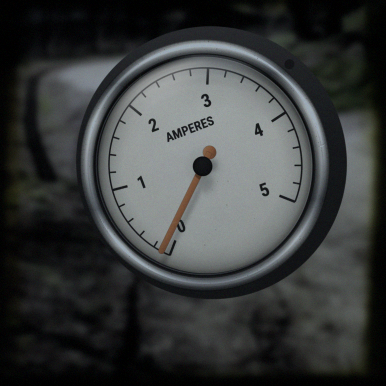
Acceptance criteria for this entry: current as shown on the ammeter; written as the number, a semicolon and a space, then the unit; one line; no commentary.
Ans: 0.1; A
